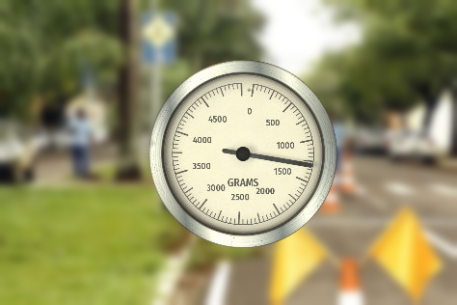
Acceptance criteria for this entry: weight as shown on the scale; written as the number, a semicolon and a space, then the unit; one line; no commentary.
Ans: 1300; g
